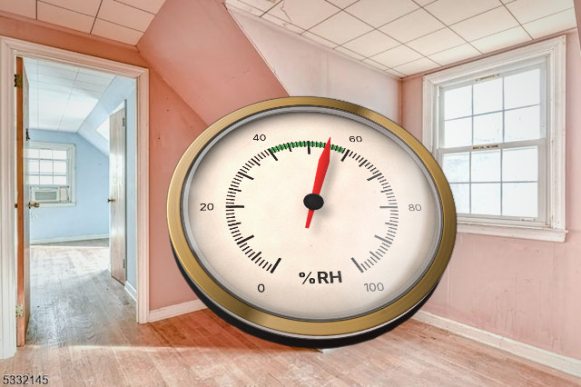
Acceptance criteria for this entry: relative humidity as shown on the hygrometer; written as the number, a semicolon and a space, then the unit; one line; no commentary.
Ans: 55; %
